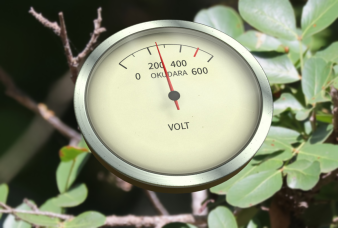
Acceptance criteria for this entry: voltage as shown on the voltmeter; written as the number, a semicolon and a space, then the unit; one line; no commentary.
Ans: 250; V
